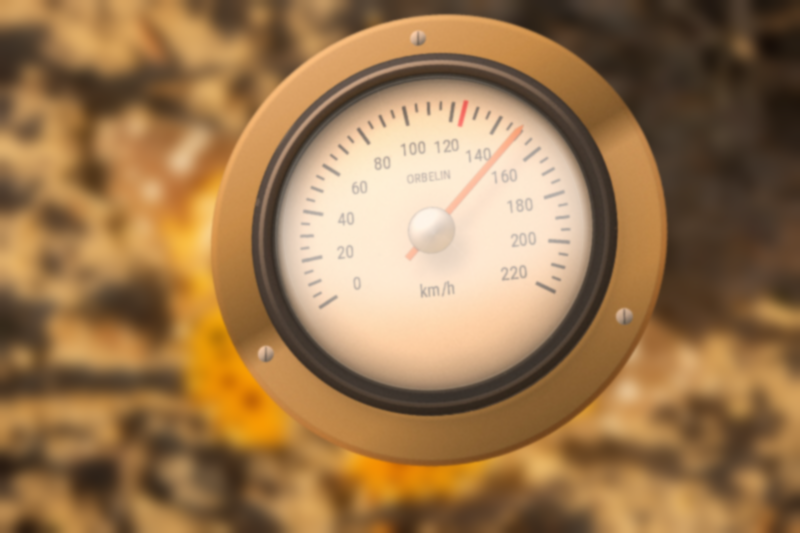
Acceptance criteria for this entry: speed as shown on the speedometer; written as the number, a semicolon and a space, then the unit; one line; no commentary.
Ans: 150; km/h
